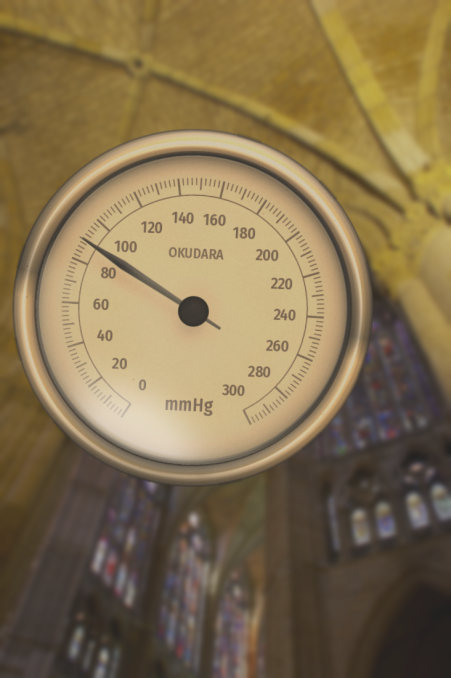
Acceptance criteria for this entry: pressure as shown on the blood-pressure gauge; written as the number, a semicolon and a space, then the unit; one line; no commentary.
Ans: 90; mmHg
